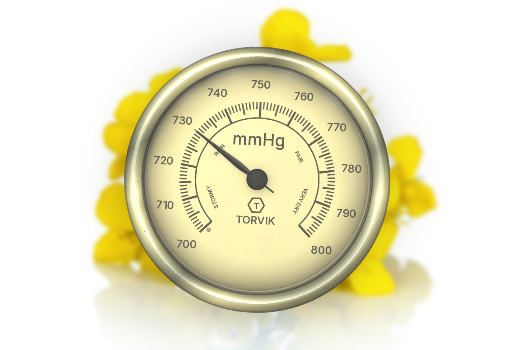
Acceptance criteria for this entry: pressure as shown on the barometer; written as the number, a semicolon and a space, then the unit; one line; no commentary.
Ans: 730; mmHg
